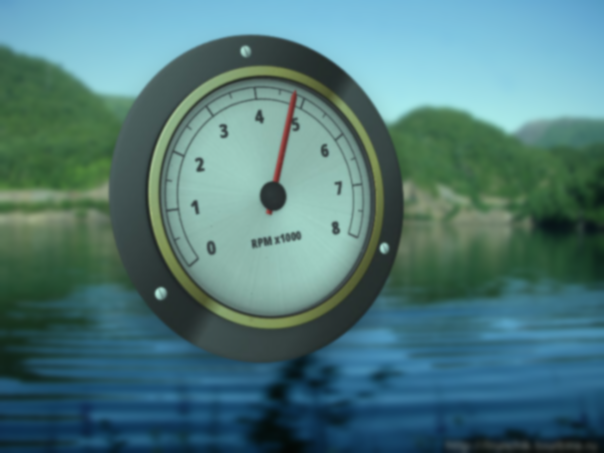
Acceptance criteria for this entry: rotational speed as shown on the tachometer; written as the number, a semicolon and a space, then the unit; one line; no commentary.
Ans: 4750; rpm
